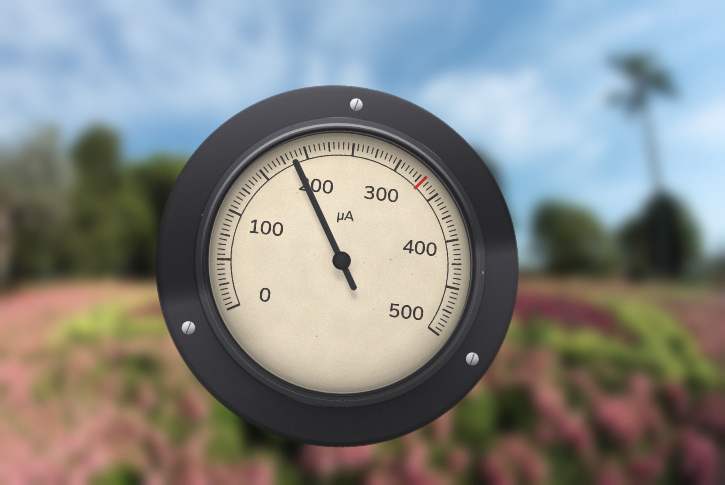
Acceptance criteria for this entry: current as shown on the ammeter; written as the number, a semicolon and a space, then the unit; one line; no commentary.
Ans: 185; µA
